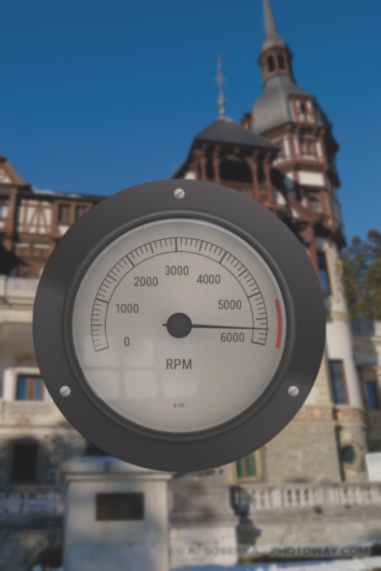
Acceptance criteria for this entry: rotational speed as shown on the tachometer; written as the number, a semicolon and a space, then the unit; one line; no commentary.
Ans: 5700; rpm
